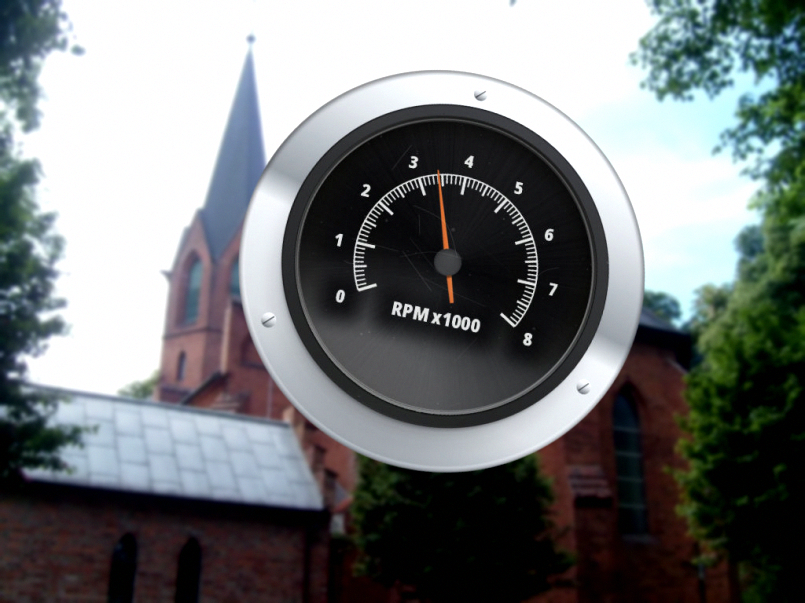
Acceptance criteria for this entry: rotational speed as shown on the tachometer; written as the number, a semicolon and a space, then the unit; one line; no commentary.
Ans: 3400; rpm
